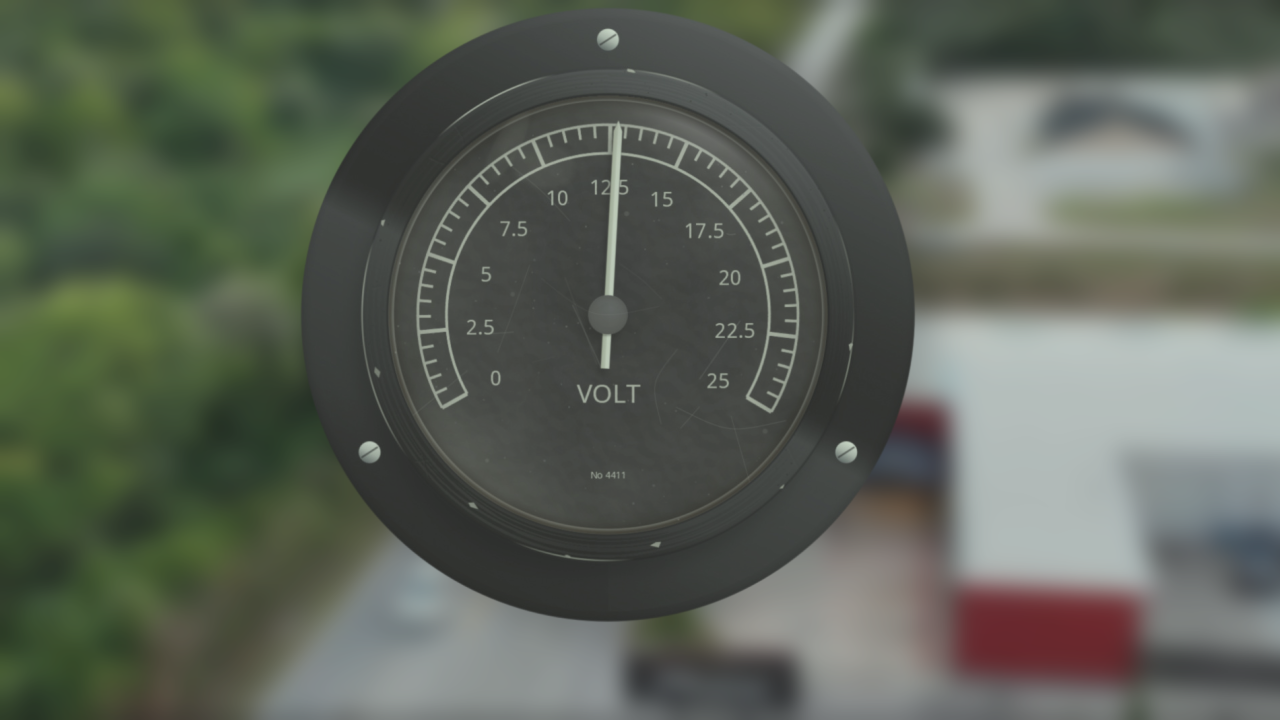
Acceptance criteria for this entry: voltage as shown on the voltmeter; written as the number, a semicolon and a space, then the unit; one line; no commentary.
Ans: 12.75; V
